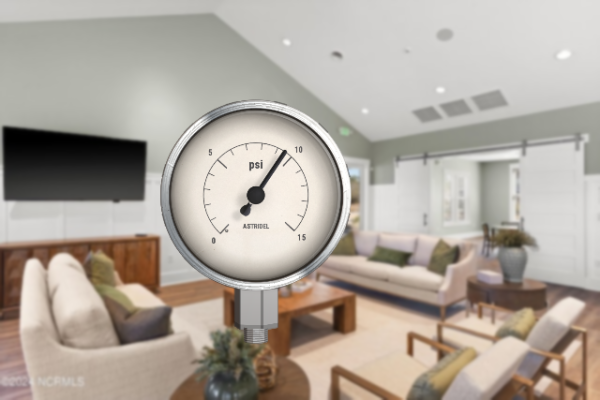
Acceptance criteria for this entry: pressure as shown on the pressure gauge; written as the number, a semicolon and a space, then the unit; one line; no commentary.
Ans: 9.5; psi
